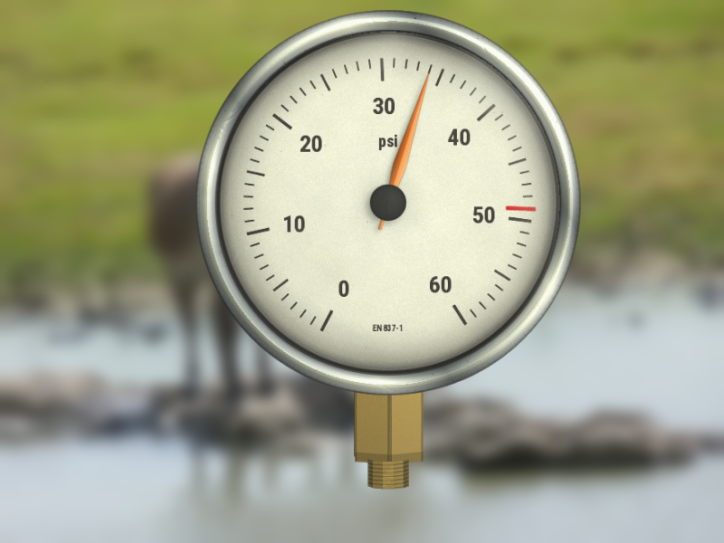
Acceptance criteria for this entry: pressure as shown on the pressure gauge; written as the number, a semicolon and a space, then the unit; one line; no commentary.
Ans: 34; psi
